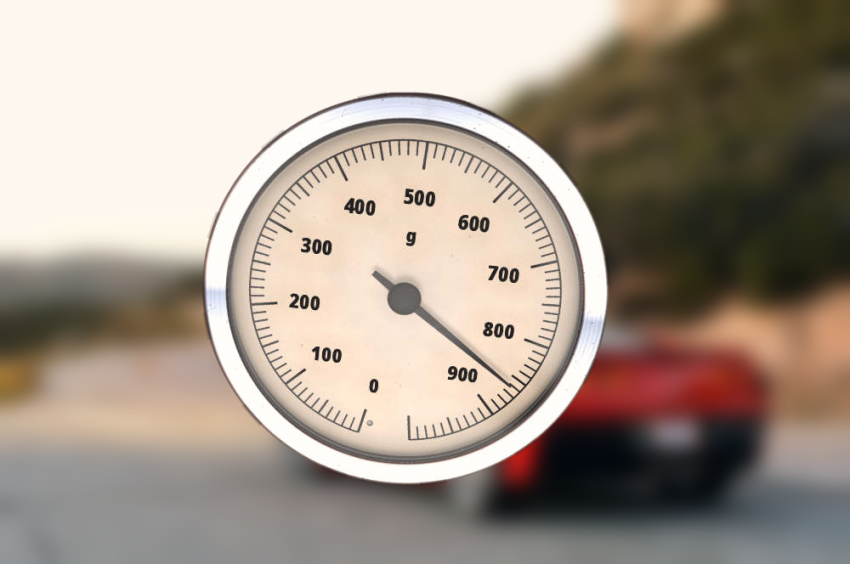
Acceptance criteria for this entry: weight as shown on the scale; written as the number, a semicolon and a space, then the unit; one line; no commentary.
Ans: 860; g
